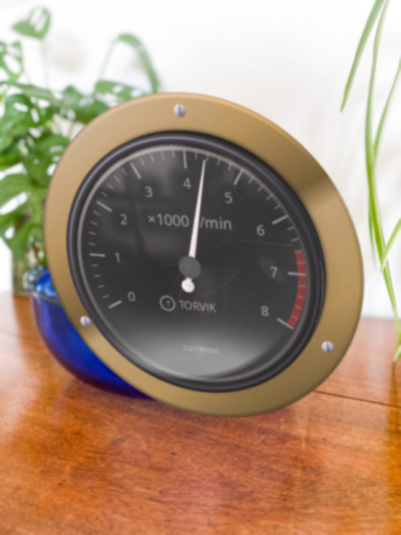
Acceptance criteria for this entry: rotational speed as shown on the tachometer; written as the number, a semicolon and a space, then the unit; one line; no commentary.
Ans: 4400; rpm
